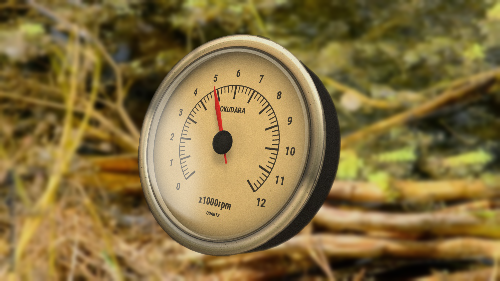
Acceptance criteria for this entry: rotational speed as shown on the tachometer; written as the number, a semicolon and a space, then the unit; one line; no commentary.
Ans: 5000; rpm
